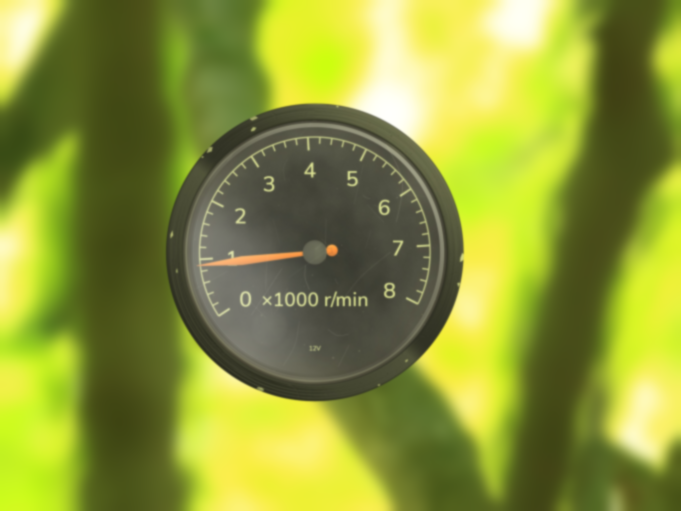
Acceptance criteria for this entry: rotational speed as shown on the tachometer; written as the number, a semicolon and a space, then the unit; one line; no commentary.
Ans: 900; rpm
